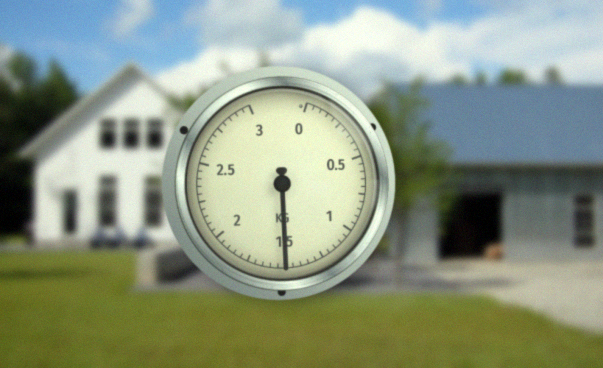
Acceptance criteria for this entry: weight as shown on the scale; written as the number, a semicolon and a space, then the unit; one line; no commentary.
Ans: 1.5; kg
